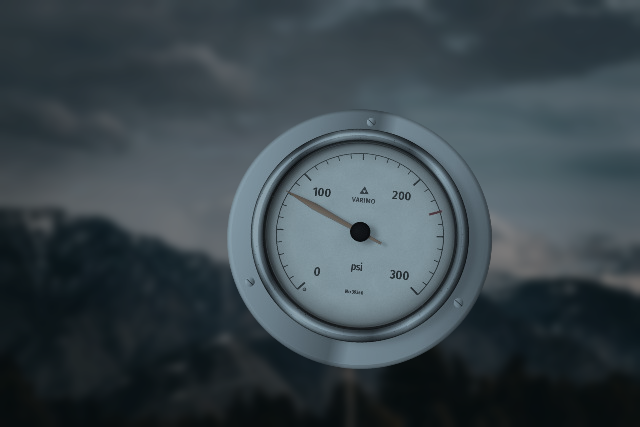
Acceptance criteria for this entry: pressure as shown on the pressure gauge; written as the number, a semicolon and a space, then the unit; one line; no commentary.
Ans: 80; psi
